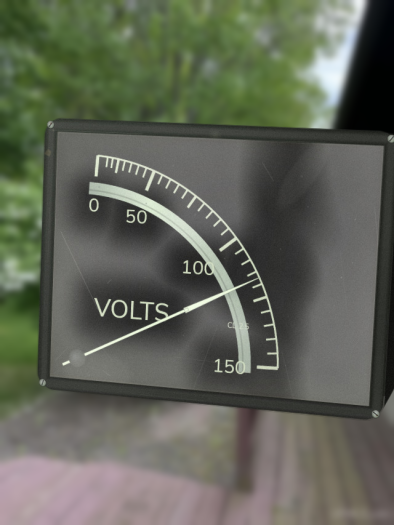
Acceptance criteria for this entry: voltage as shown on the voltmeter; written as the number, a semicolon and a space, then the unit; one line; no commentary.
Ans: 117.5; V
